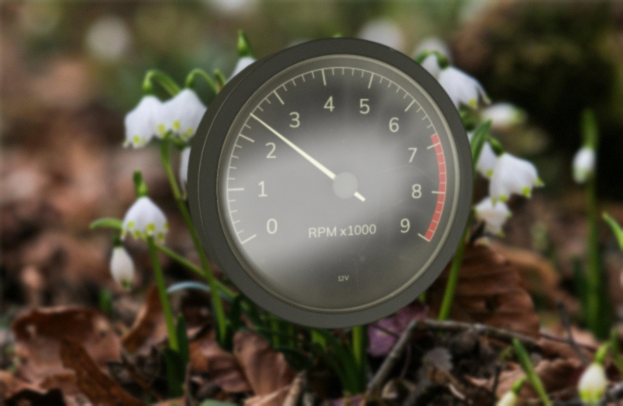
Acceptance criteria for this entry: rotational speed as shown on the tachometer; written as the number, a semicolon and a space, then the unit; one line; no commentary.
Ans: 2400; rpm
